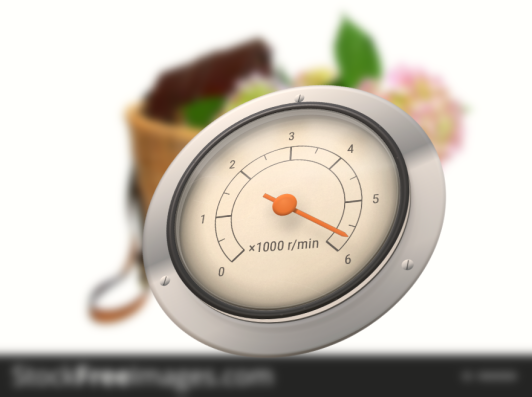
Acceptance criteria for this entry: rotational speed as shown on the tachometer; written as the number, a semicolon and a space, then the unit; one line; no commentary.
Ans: 5750; rpm
